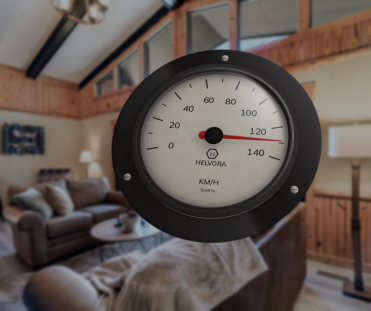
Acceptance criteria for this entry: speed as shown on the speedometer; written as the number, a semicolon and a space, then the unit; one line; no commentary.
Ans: 130; km/h
